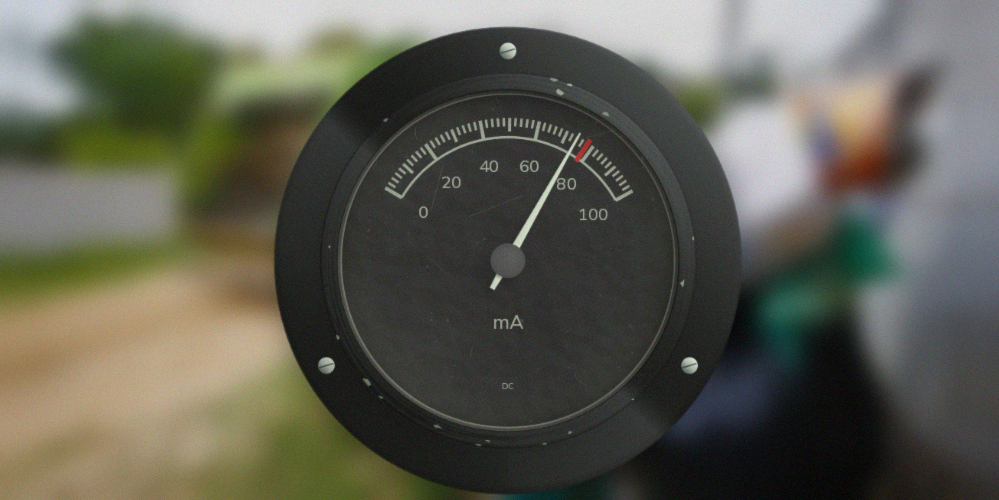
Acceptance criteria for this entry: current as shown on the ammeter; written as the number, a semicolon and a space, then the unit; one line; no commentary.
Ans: 74; mA
